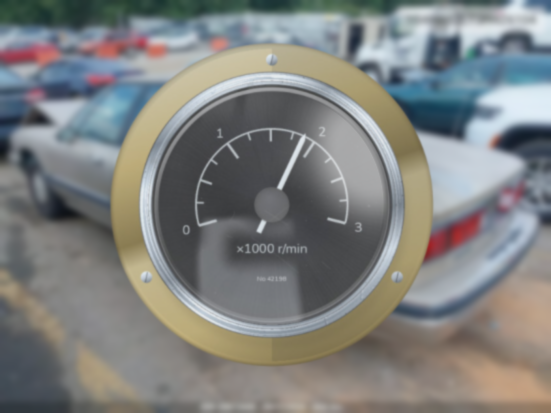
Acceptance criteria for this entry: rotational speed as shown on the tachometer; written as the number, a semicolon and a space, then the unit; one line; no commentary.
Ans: 1875; rpm
